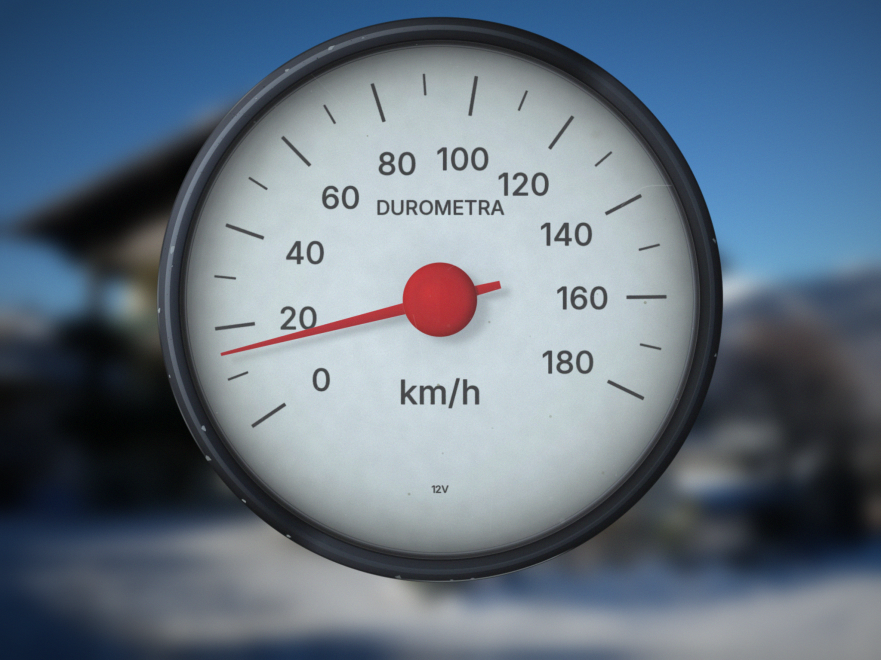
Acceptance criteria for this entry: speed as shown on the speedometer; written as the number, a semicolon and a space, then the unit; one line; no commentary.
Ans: 15; km/h
